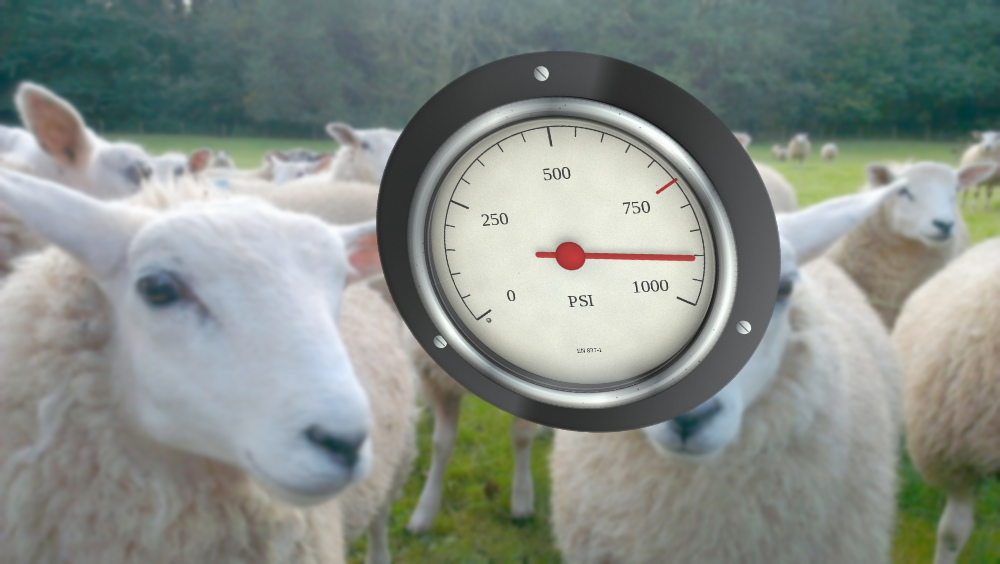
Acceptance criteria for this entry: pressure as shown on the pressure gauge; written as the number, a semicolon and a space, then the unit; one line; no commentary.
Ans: 900; psi
